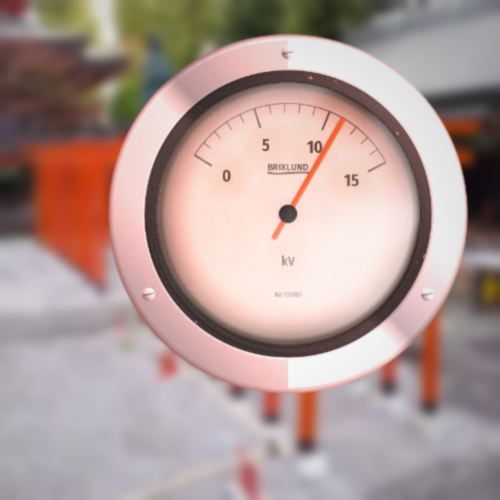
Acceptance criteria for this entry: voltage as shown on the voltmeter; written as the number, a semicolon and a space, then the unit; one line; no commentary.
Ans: 11; kV
